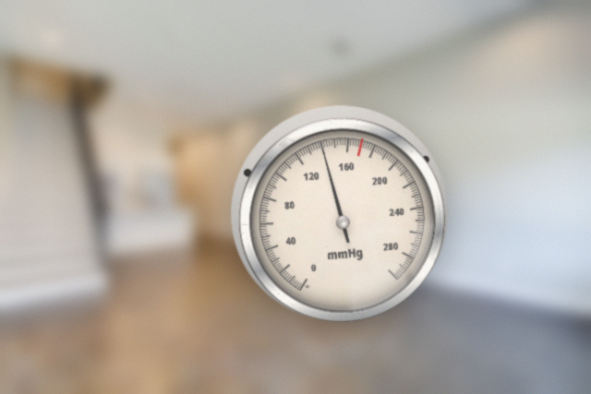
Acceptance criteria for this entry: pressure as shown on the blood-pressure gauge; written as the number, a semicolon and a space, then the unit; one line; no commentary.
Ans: 140; mmHg
